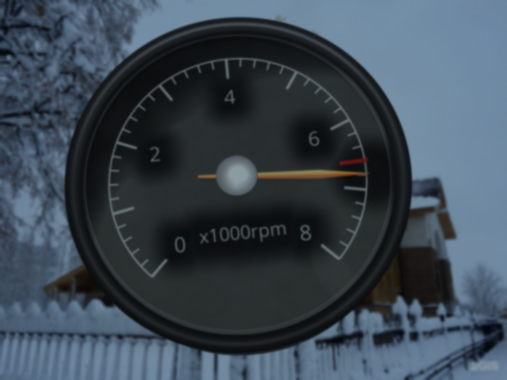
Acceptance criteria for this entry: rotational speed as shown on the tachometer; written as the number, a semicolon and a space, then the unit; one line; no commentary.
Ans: 6800; rpm
